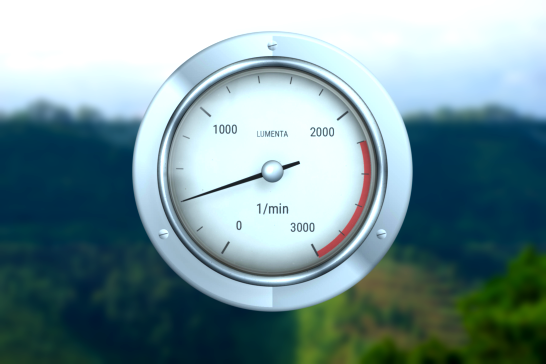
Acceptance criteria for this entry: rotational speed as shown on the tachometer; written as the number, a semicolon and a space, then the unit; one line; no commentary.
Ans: 400; rpm
